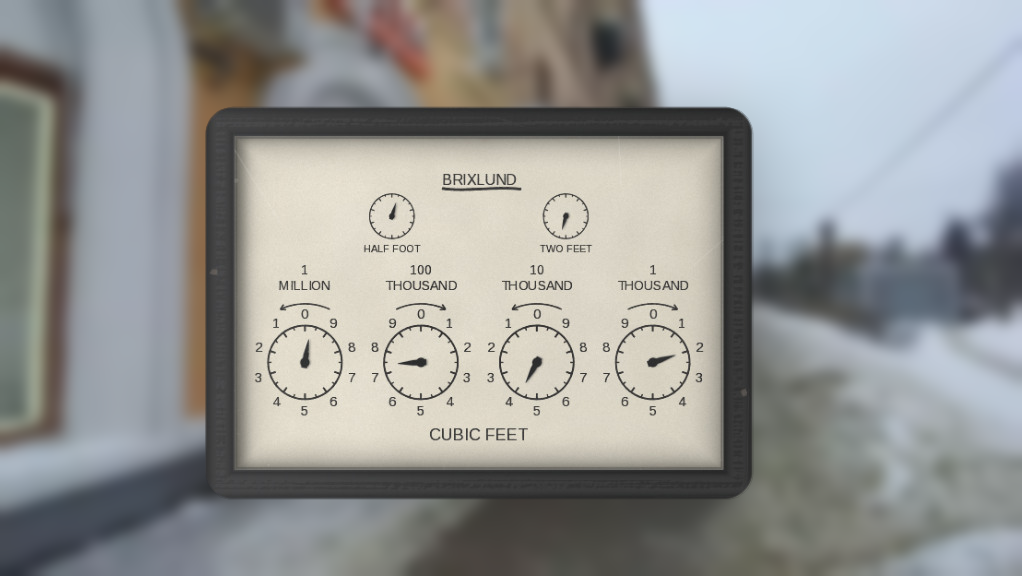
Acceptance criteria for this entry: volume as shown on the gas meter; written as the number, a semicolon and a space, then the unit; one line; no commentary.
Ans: 974200; ft³
